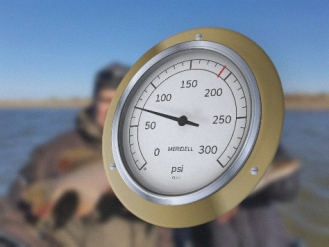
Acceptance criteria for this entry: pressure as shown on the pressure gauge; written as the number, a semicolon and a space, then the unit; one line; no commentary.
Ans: 70; psi
